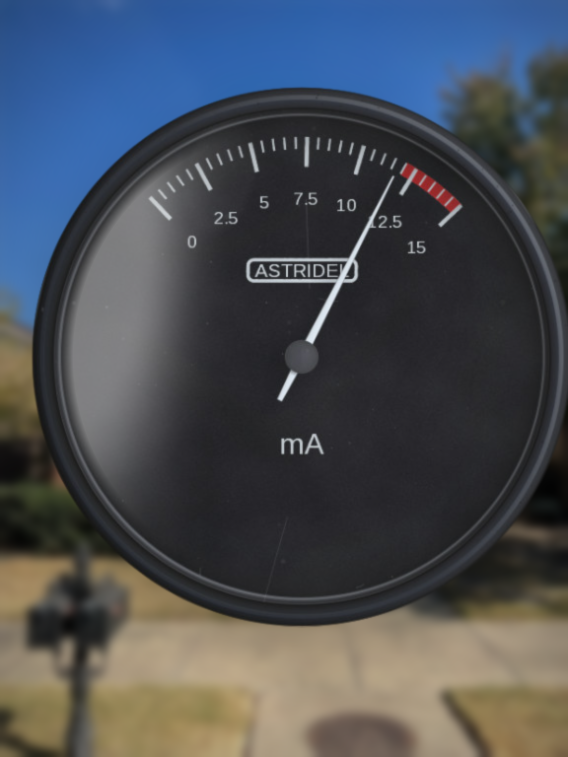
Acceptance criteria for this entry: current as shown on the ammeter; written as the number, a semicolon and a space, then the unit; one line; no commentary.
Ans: 11.75; mA
